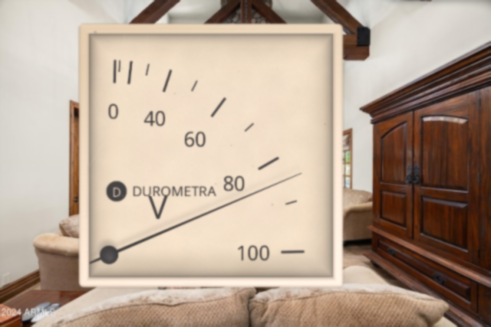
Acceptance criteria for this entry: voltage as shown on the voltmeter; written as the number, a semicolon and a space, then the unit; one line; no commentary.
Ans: 85; V
